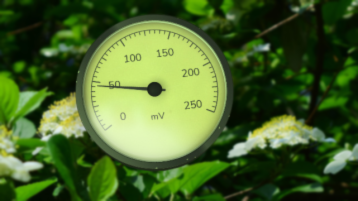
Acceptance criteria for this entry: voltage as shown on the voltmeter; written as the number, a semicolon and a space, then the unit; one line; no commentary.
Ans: 45; mV
